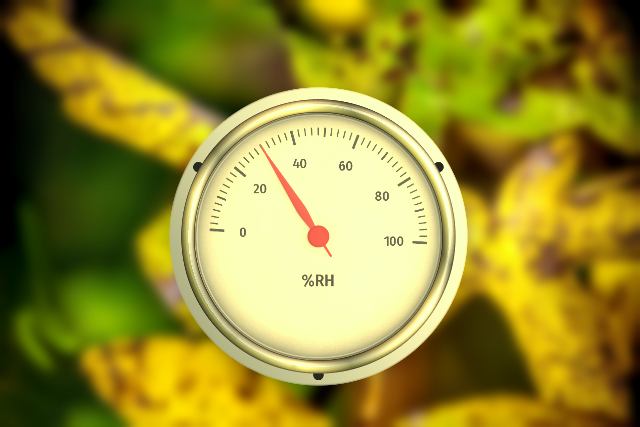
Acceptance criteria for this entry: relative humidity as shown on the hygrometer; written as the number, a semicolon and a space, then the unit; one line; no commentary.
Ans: 30; %
